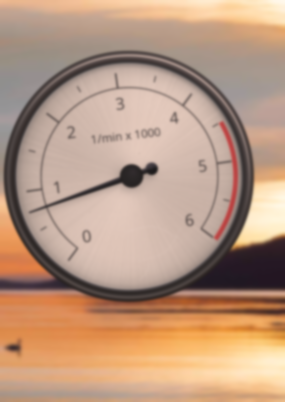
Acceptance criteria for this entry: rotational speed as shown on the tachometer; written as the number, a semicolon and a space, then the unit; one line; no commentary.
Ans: 750; rpm
